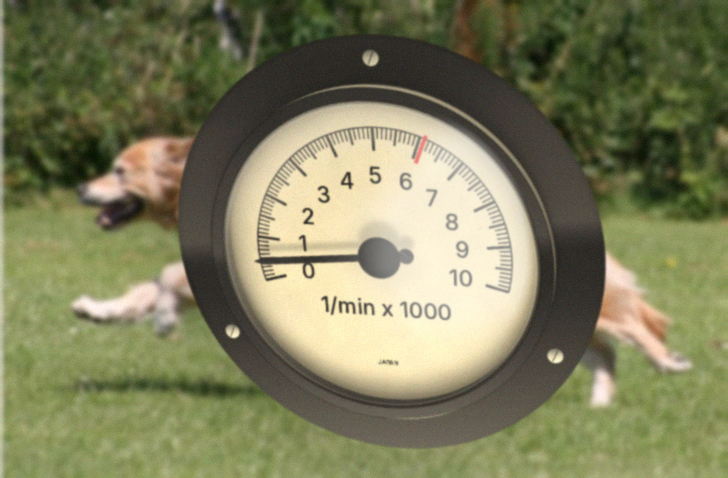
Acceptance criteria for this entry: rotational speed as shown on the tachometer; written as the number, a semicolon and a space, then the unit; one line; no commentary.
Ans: 500; rpm
